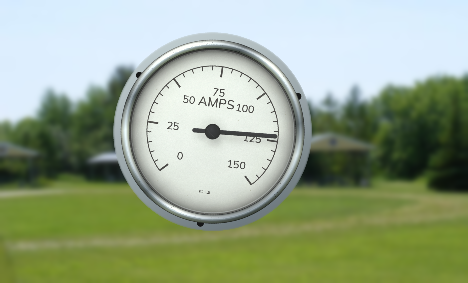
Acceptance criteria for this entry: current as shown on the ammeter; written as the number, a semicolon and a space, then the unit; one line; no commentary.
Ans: 122.5; A
